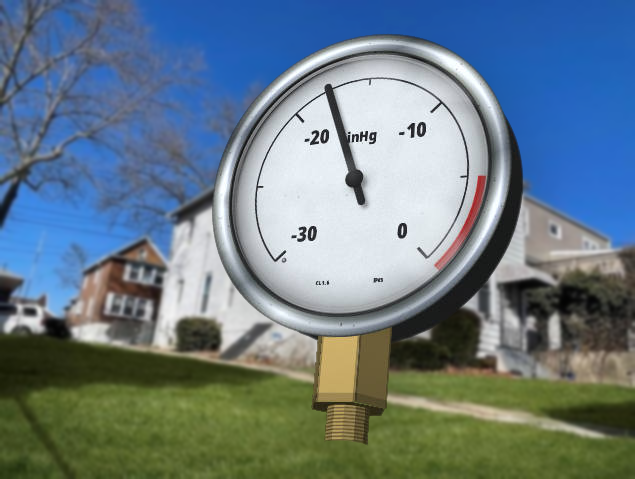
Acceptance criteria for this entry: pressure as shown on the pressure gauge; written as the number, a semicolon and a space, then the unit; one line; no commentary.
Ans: -17.5; inHg
